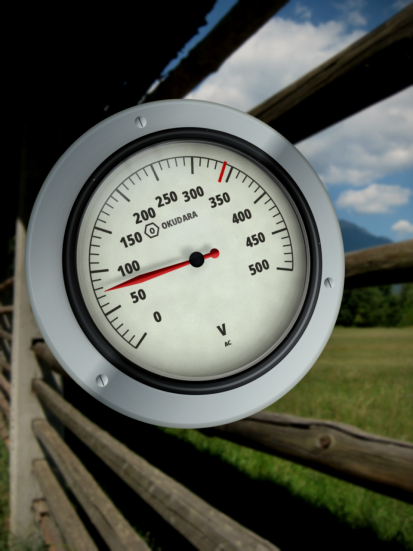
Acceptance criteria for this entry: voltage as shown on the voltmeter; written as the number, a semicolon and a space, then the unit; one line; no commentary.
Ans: 75; V
